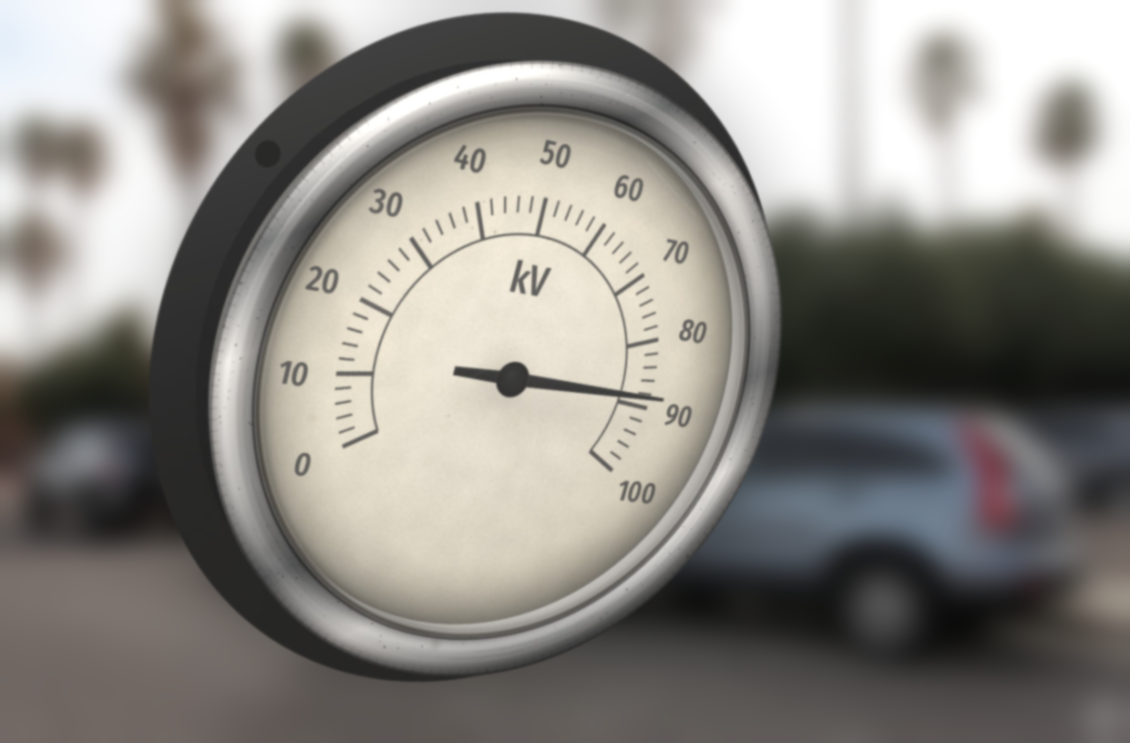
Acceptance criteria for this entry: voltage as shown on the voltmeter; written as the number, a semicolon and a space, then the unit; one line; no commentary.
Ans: 88; kV
